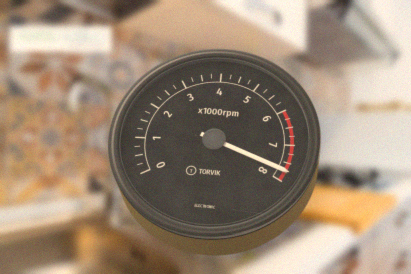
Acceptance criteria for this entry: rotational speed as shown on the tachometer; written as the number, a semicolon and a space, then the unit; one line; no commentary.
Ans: 7750; rpm
